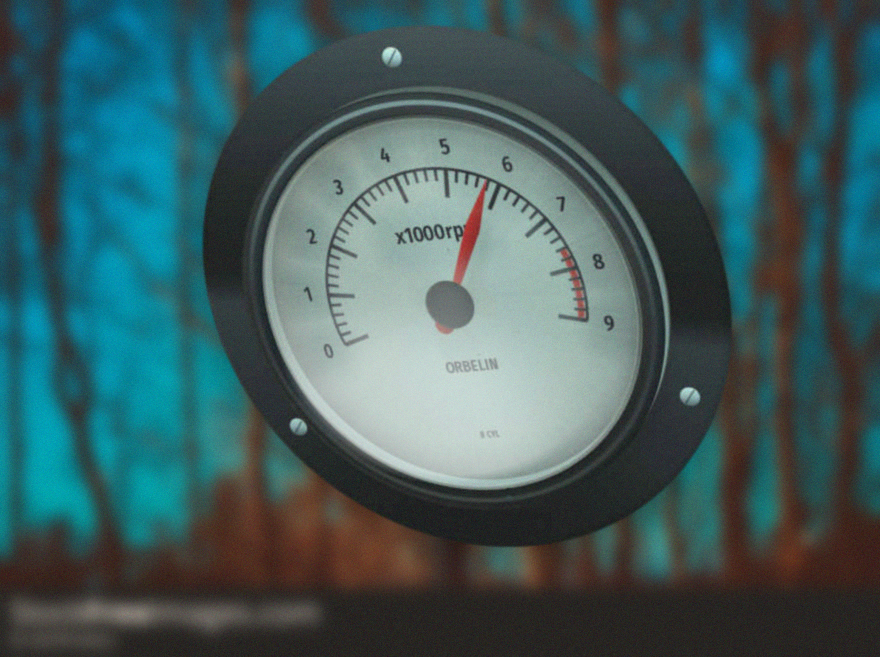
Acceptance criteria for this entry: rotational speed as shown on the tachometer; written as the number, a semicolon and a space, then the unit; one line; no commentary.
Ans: 5800; rpm
